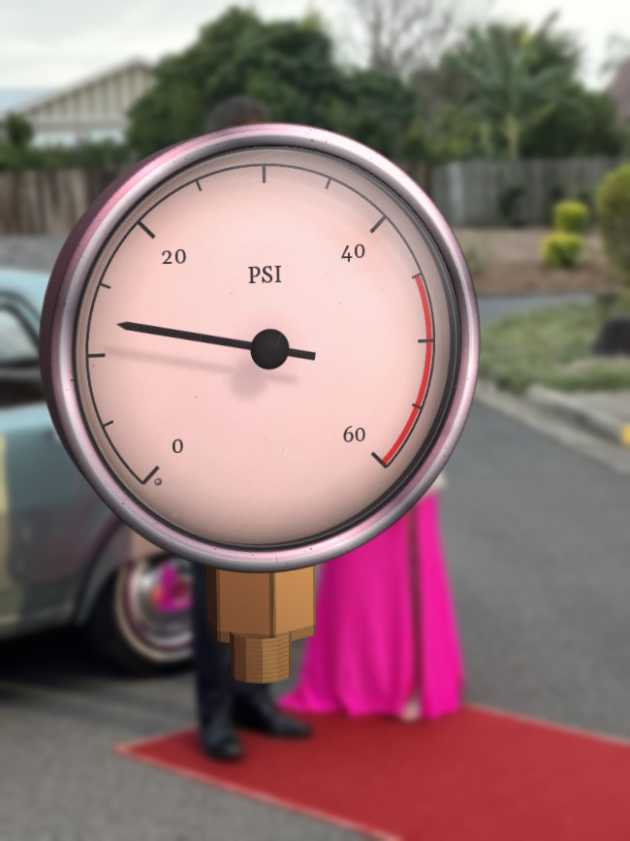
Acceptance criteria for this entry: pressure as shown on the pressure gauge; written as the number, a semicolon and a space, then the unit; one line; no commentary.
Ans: 12.5; psi
